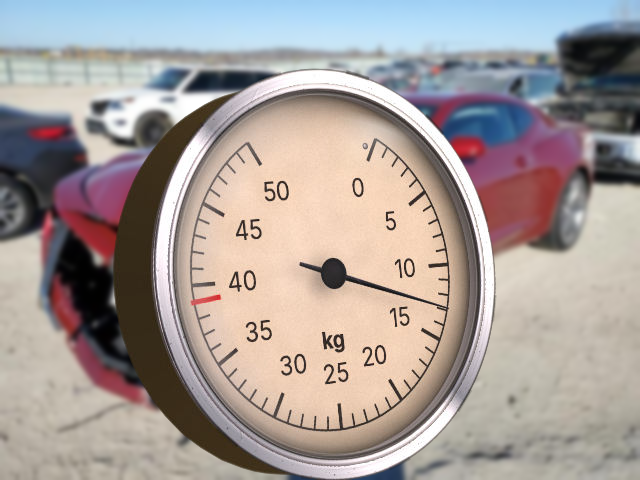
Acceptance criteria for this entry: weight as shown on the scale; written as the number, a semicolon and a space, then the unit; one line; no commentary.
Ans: 13; kg
